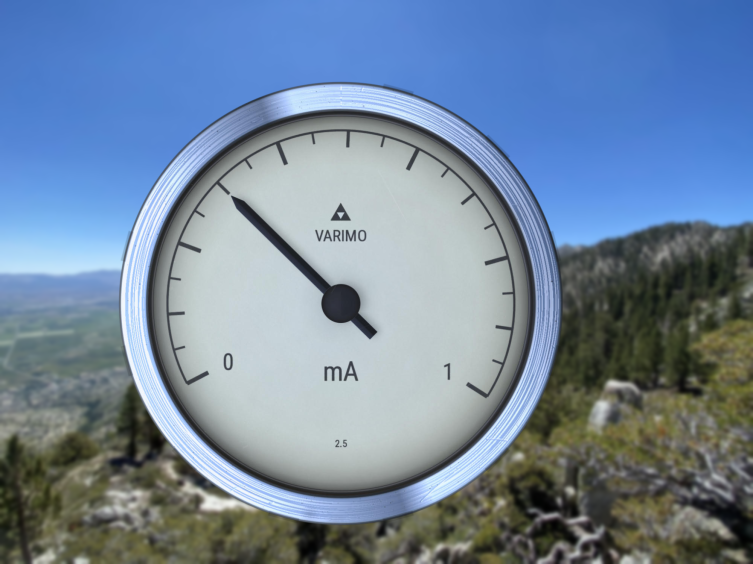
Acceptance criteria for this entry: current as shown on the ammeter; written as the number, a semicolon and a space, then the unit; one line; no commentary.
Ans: 0.3; mA
